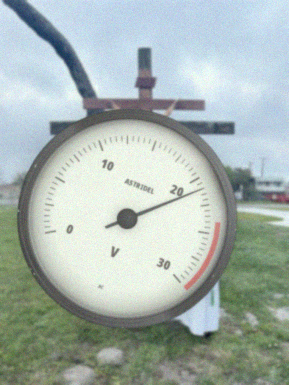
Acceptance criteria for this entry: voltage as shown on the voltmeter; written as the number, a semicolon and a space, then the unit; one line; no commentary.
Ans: 21; V
